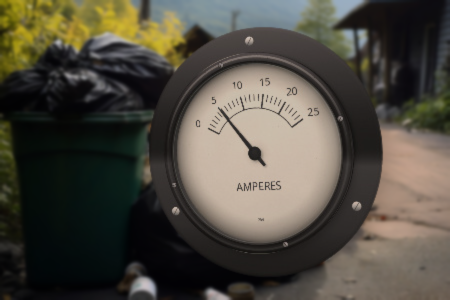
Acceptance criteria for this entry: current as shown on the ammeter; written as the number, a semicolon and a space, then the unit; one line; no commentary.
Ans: 5; A
